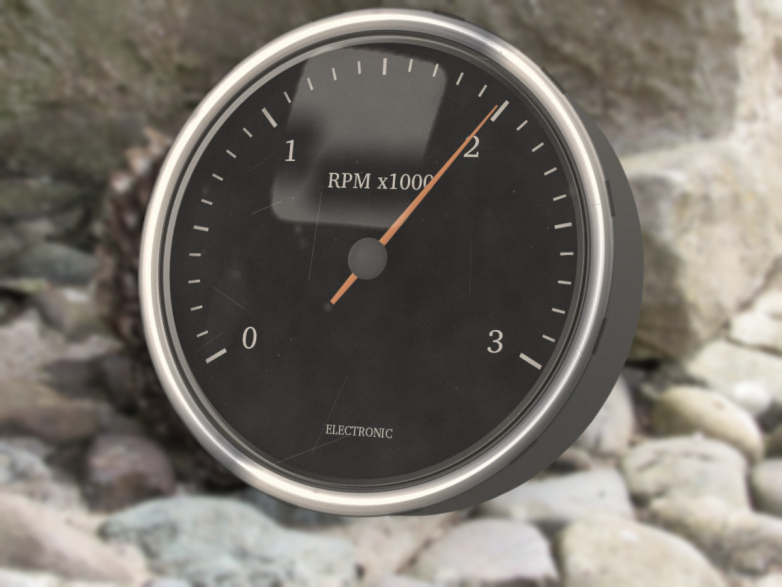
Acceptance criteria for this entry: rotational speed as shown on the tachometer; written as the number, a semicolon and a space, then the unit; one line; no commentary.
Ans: 2000; rpm
